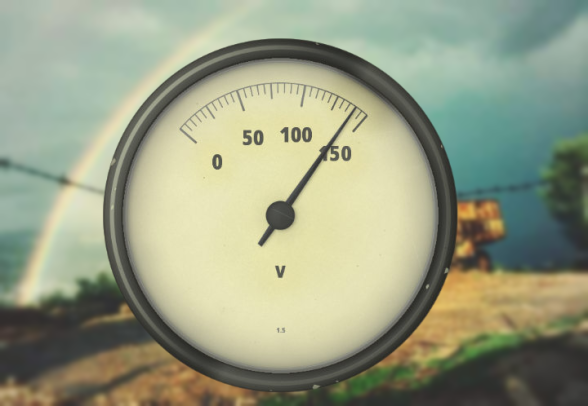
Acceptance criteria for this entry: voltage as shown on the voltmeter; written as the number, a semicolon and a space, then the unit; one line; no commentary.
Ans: 140; V
